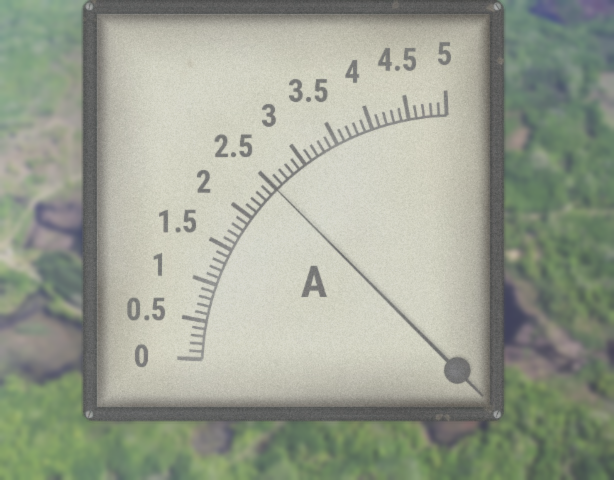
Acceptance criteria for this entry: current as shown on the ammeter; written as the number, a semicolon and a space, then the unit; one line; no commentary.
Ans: 2.5; A
